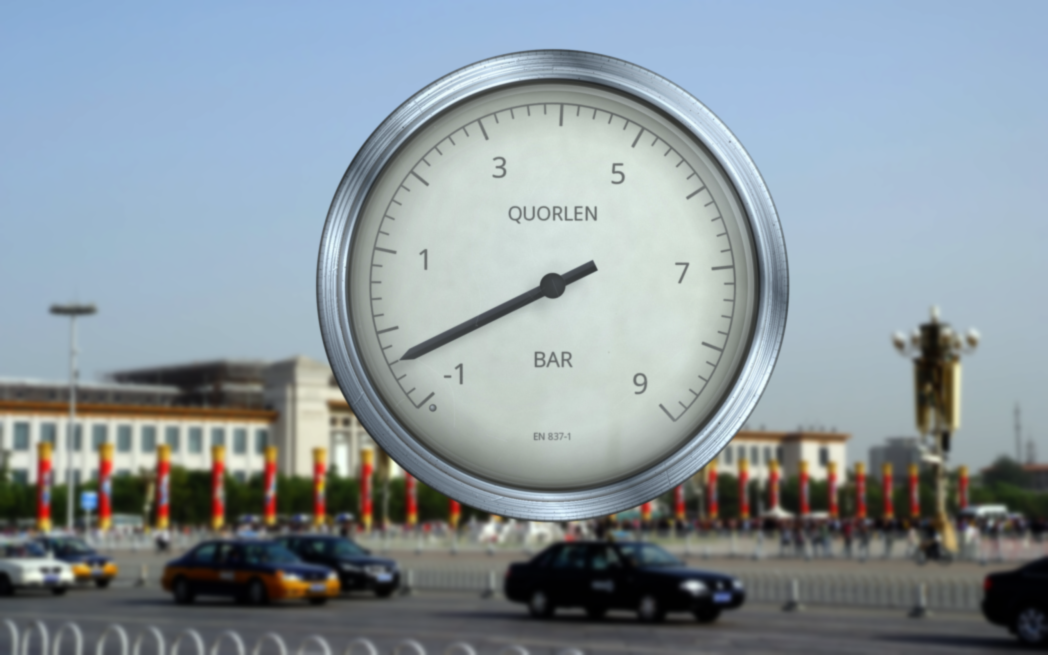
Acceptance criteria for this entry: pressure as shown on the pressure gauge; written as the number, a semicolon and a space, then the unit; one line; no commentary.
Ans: -0.4; bar
